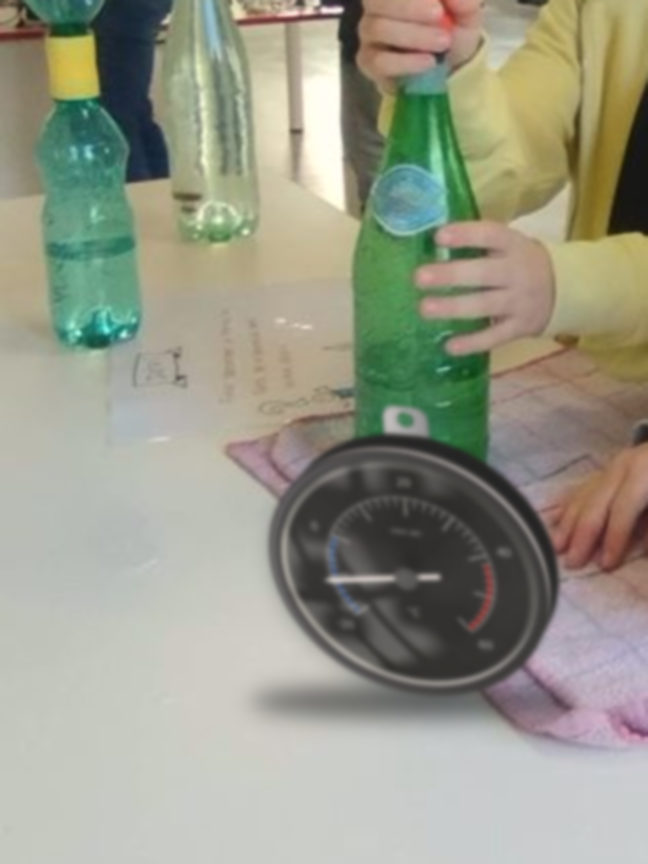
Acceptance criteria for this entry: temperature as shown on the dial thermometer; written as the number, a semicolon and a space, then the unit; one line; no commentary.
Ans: -10; °C
